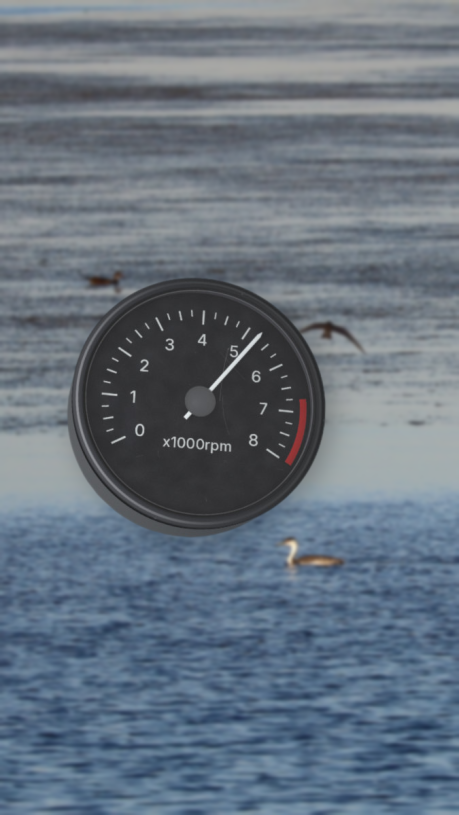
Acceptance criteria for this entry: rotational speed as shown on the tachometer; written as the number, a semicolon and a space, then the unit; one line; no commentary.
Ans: 5250; rpm
